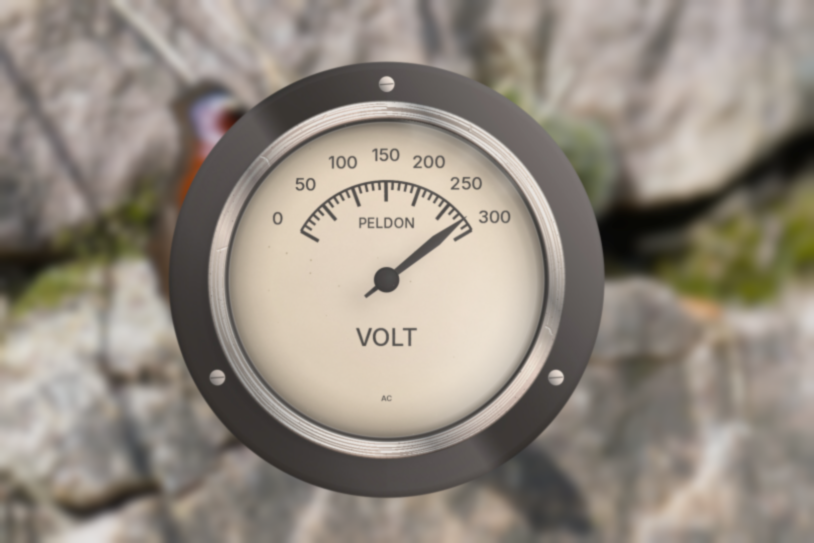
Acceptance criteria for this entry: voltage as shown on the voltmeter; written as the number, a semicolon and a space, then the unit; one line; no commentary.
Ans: 280; V
